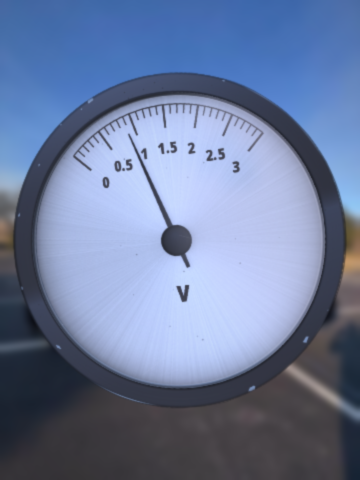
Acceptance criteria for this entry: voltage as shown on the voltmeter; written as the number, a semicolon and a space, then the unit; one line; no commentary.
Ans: 0.9; V
